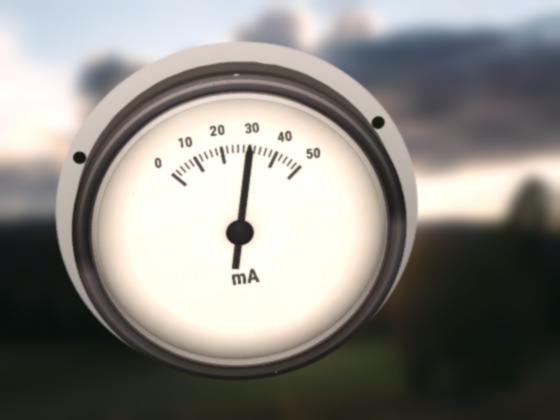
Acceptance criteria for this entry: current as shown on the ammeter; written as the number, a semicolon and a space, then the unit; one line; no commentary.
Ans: 30; mA
